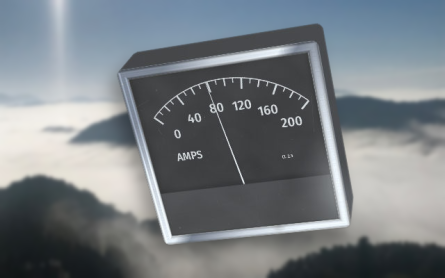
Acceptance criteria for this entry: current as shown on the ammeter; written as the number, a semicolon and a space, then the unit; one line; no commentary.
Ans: 80; A
